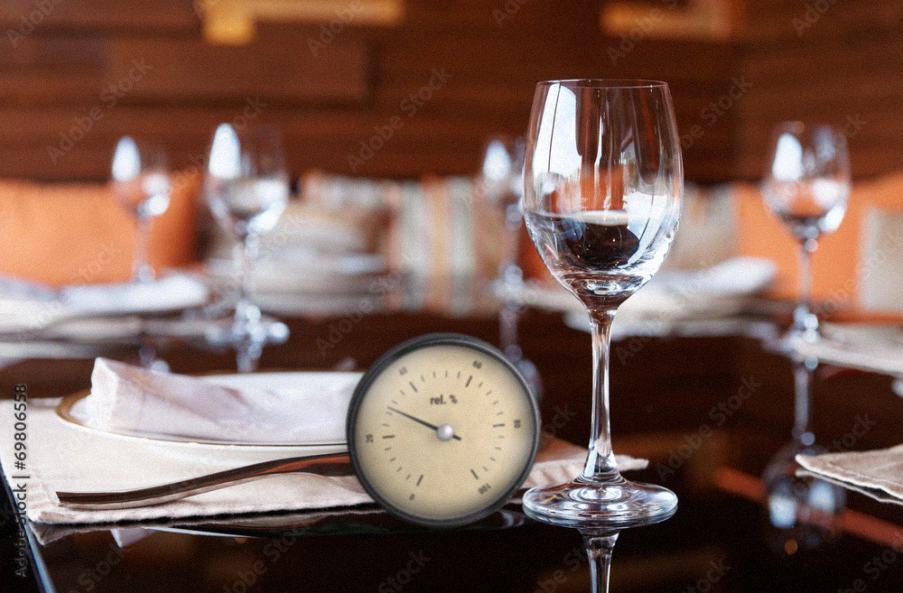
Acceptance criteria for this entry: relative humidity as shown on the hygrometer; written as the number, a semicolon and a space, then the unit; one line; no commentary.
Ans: 30; %
